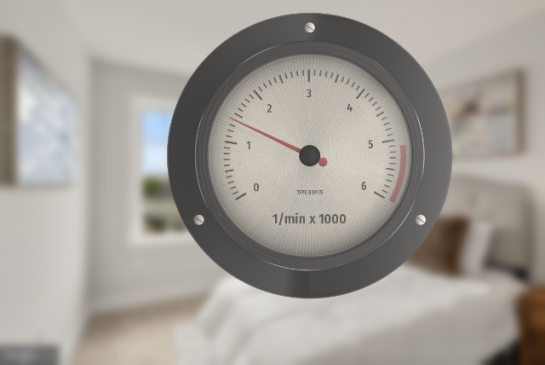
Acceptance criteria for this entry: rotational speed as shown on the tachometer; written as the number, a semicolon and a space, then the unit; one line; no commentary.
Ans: 1400; rpm
